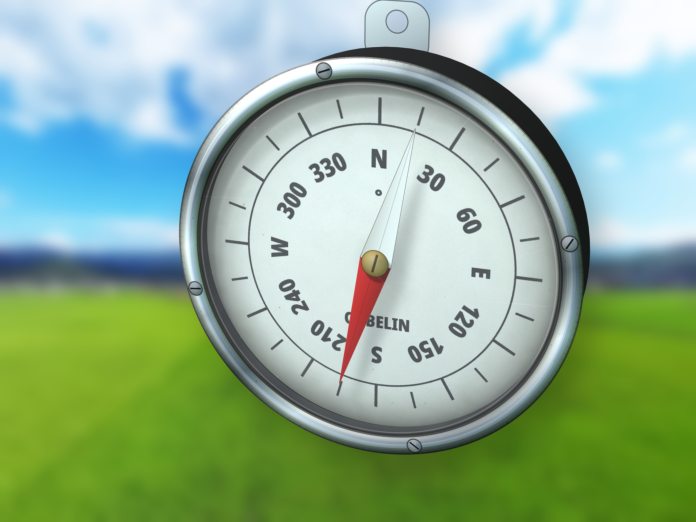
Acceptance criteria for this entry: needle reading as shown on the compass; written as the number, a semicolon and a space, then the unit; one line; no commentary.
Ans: 195; °
